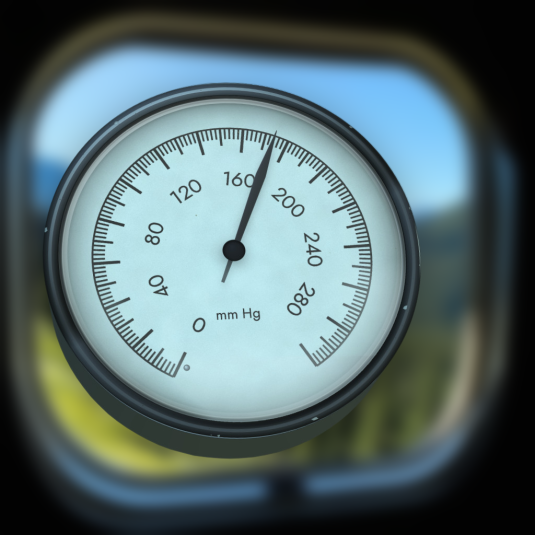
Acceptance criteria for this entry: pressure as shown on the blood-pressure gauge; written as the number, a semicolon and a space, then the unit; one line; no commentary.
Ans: 174; mmHg
